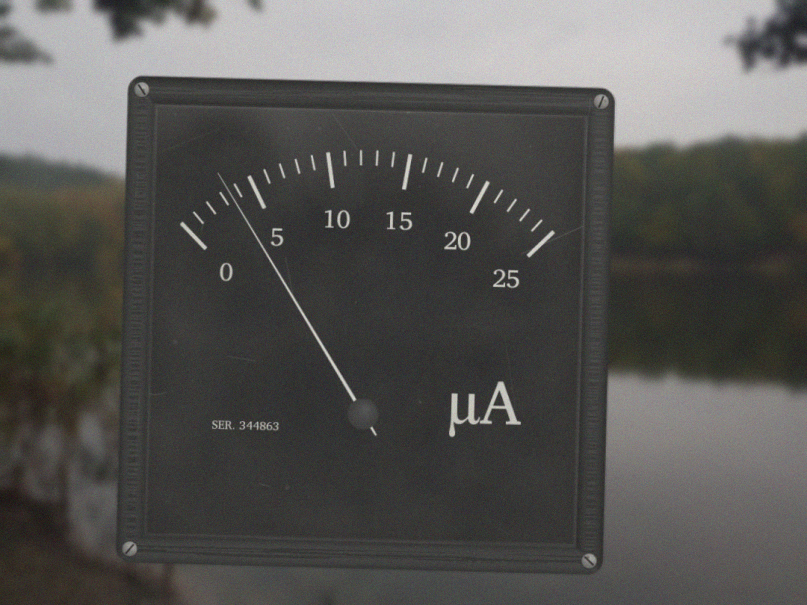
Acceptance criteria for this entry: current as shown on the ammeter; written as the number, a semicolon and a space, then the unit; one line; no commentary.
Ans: 3.5; µA
